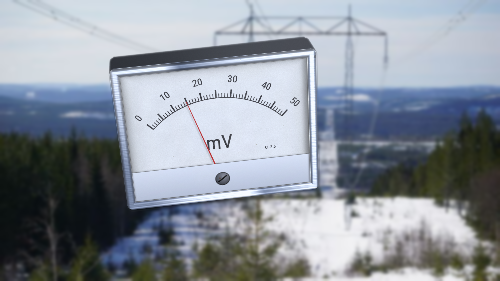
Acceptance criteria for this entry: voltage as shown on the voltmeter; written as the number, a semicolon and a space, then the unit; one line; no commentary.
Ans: 15; mV
